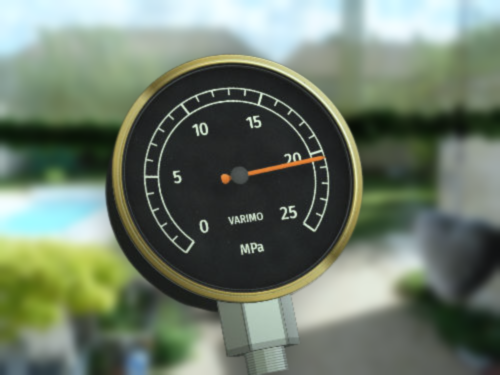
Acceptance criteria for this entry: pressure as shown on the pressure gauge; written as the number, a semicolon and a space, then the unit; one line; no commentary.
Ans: 20.5; MPa
